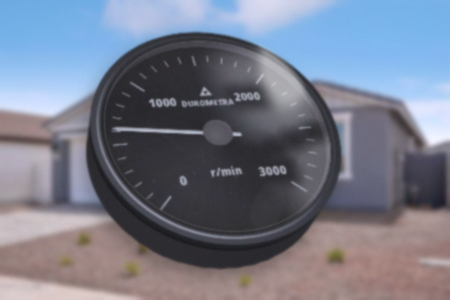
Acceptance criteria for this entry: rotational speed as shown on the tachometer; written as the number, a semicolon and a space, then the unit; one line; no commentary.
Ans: 600; rpm
